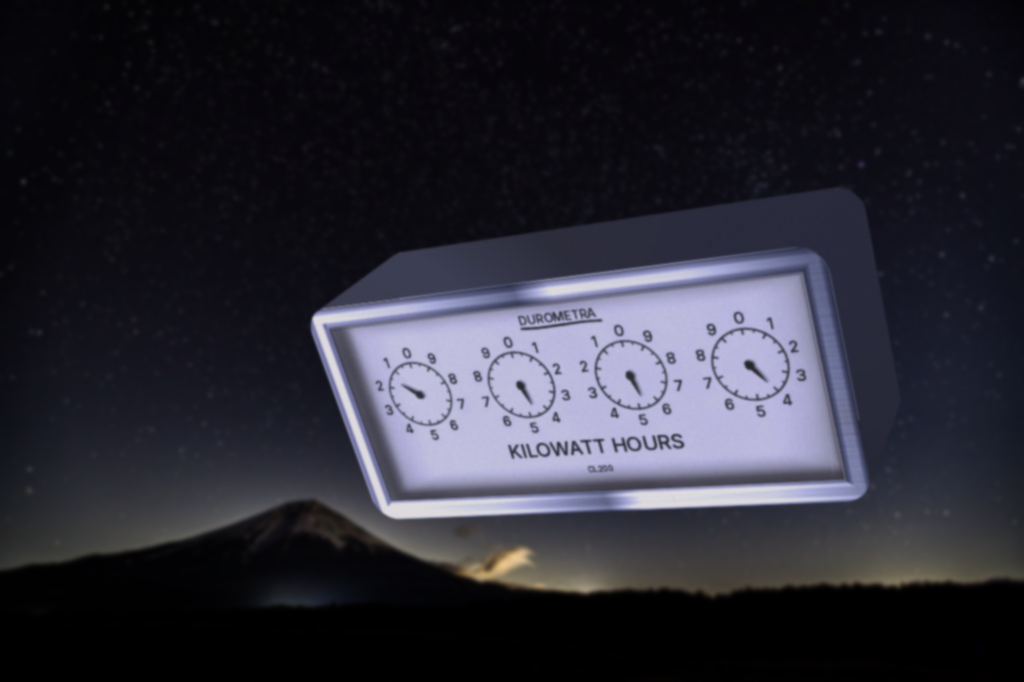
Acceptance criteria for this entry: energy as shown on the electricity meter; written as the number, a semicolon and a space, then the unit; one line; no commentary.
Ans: 1454; kWh
